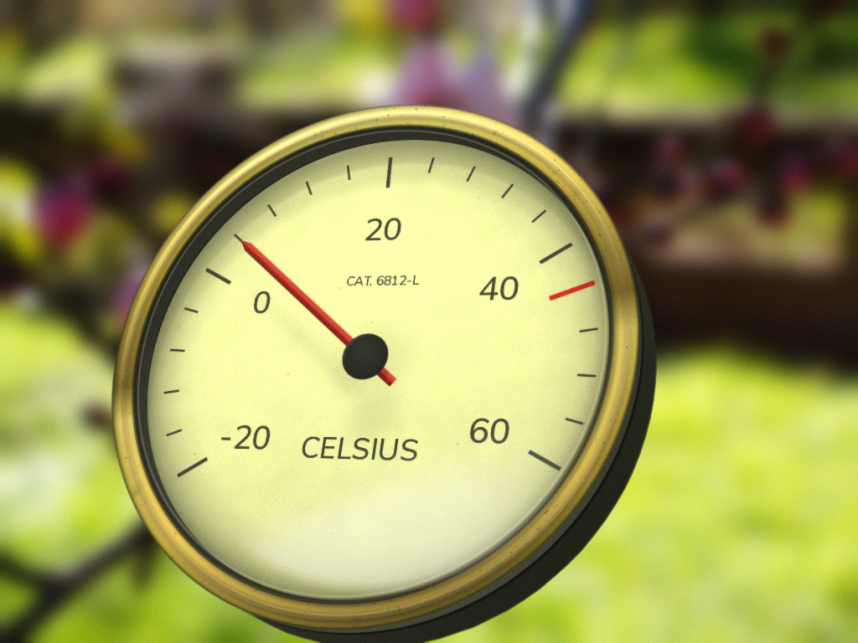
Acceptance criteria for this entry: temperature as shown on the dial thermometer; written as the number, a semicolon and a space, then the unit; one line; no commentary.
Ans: 4; °C
